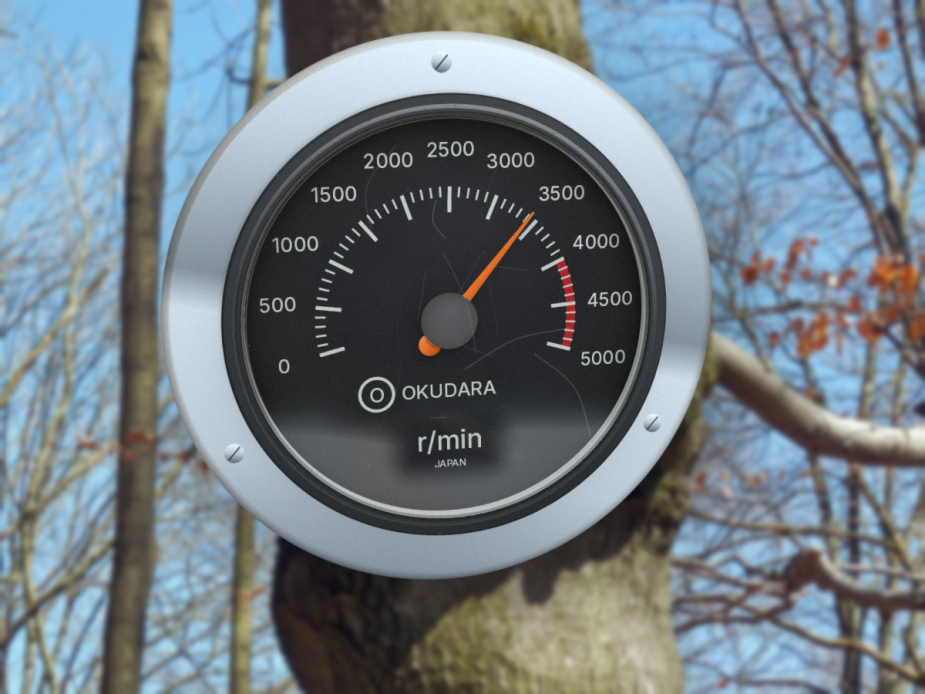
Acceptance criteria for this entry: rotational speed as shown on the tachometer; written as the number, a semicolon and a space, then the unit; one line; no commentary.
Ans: 3400; rpm
